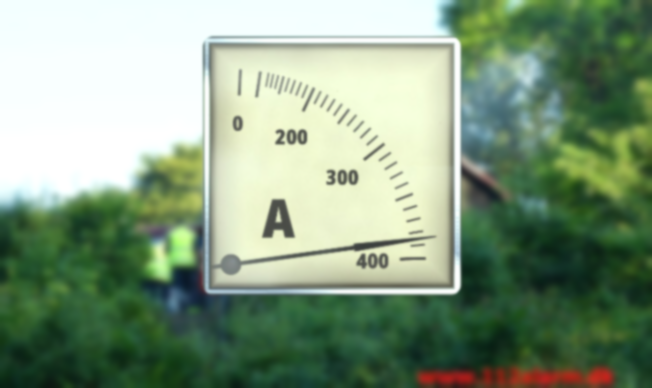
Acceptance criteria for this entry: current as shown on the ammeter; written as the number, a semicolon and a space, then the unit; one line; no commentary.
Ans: 385; A
